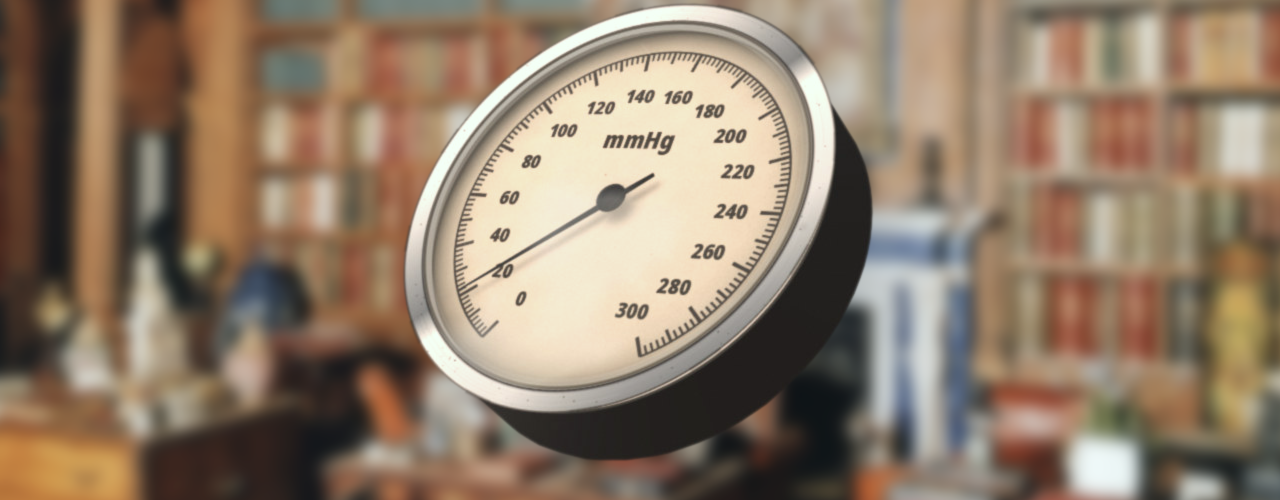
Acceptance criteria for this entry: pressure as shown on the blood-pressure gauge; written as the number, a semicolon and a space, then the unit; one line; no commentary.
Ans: 20; mmHg
